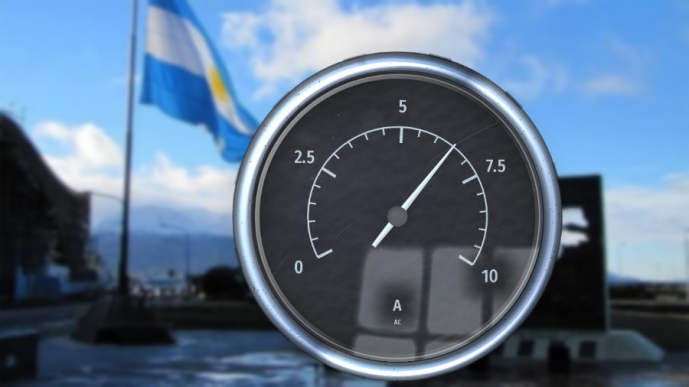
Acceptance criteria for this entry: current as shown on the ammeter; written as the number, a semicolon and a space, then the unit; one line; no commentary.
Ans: 6.5; A
